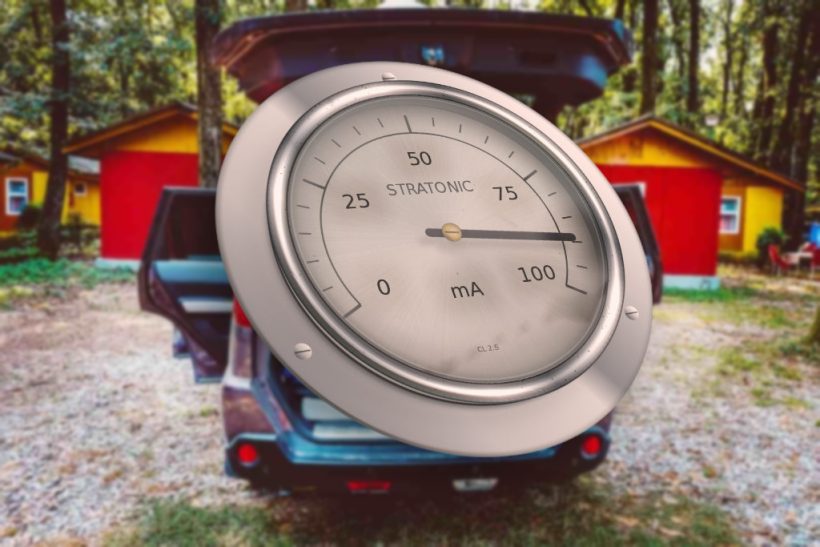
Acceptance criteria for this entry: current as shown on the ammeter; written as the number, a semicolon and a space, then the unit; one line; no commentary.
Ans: 90; mA
